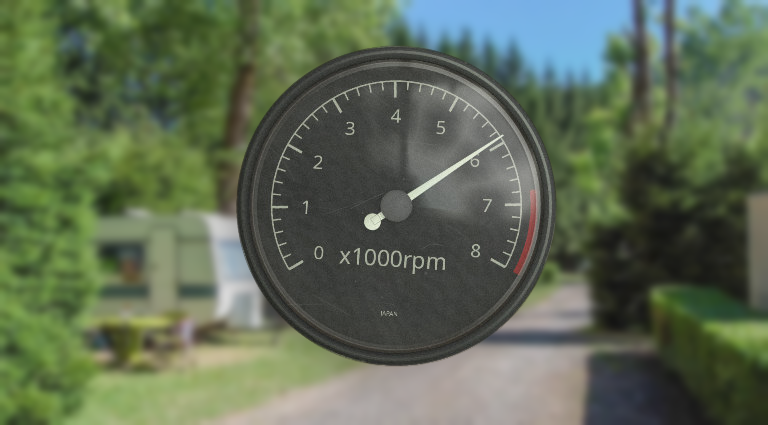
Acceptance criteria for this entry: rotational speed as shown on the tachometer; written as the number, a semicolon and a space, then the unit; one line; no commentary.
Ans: 5900; rpm
